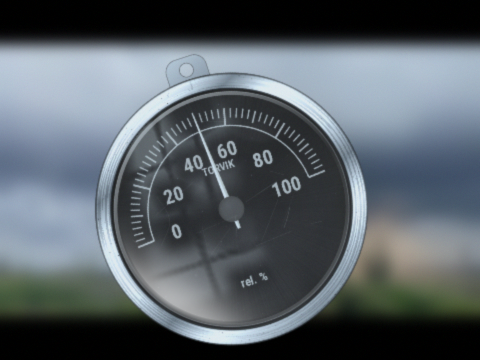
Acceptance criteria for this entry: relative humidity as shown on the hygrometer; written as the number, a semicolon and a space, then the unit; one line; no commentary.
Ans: 50; %
